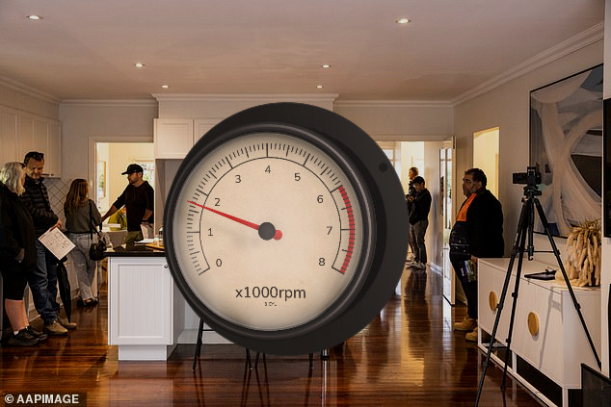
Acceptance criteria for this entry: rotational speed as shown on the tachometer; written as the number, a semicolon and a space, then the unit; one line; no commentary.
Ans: 1700; rpm
